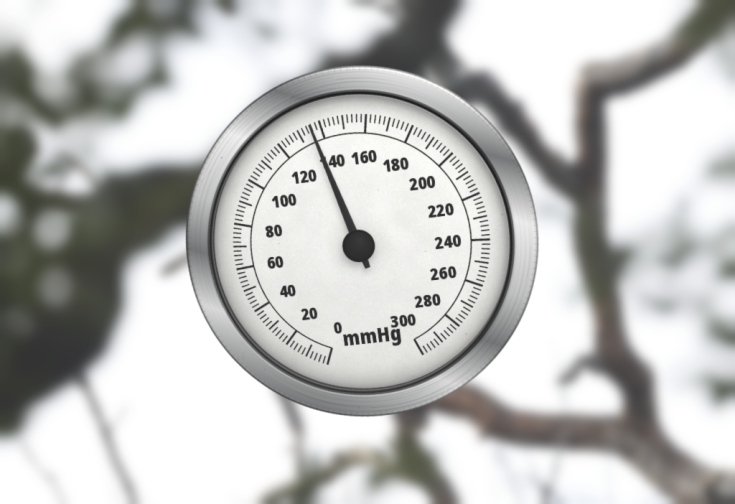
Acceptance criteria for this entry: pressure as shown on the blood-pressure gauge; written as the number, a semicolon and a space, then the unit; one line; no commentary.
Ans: 136; mmHg
